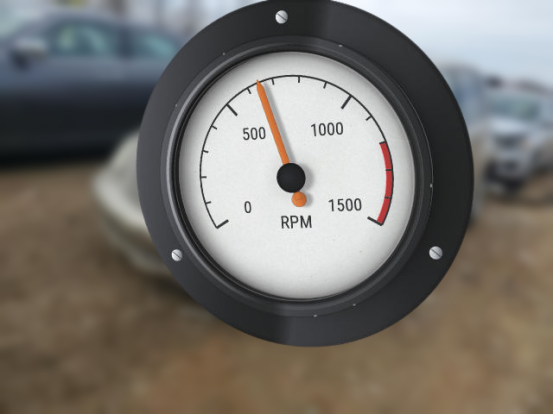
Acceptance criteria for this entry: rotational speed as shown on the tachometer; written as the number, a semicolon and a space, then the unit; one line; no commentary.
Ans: 650; rpm
